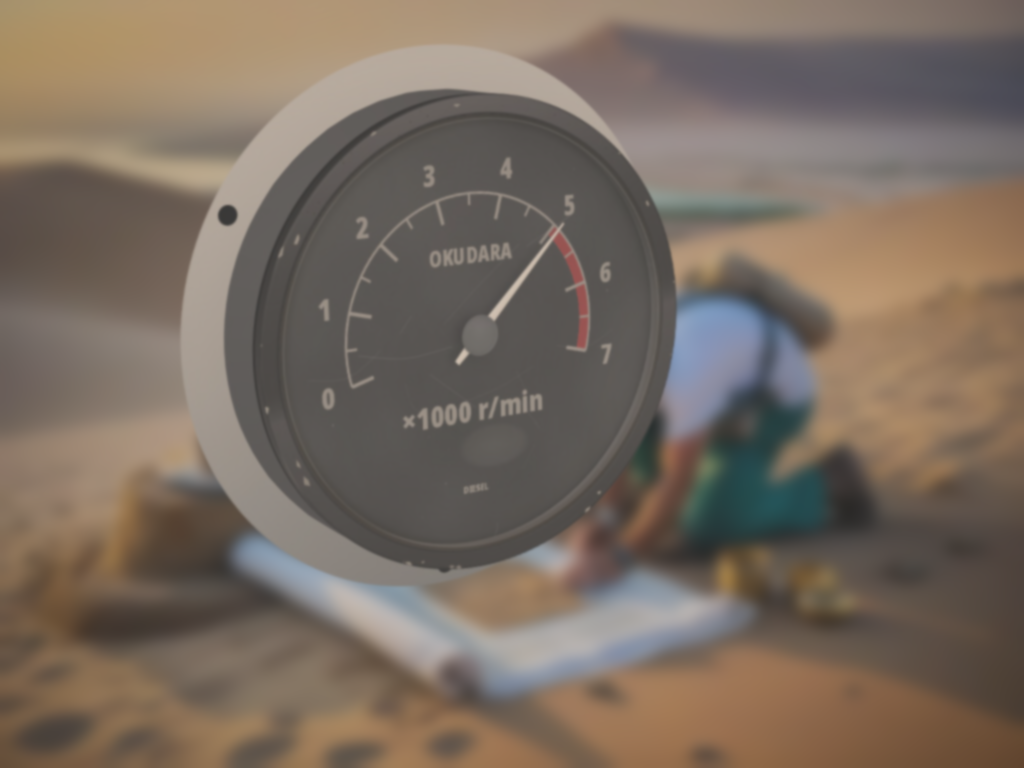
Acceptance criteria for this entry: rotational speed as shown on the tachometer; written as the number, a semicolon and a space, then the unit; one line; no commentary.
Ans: 5000; rpm
